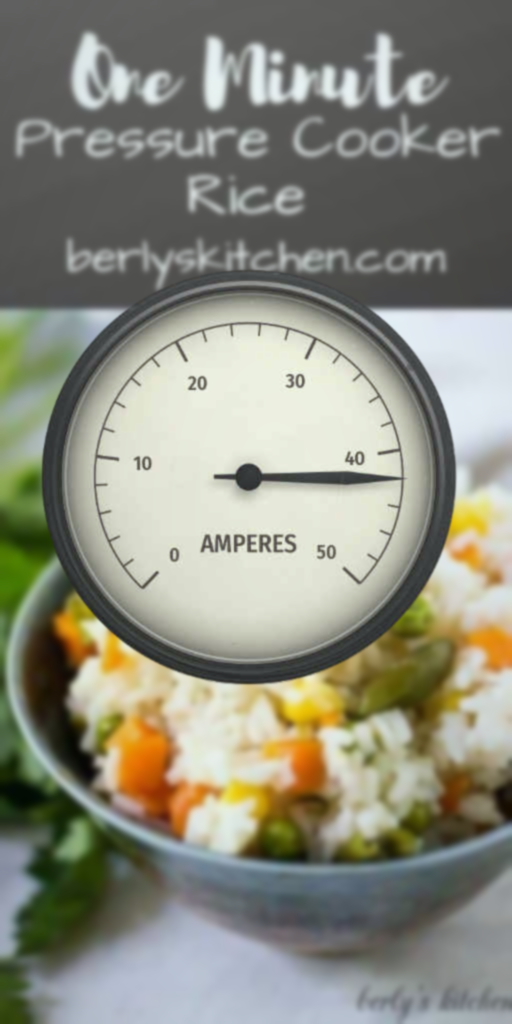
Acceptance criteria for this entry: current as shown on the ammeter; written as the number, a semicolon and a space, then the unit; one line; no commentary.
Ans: 42; A
